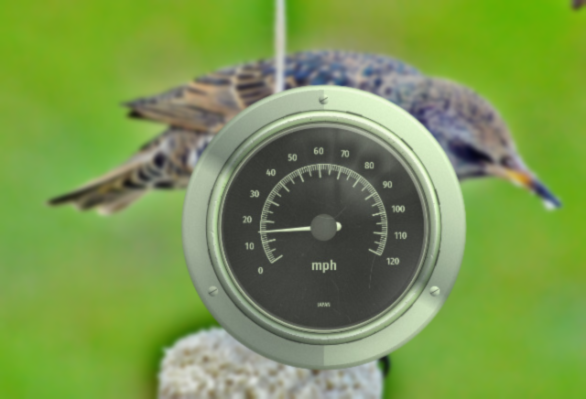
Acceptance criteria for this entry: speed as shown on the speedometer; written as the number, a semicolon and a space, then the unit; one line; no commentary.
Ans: 15; mph
